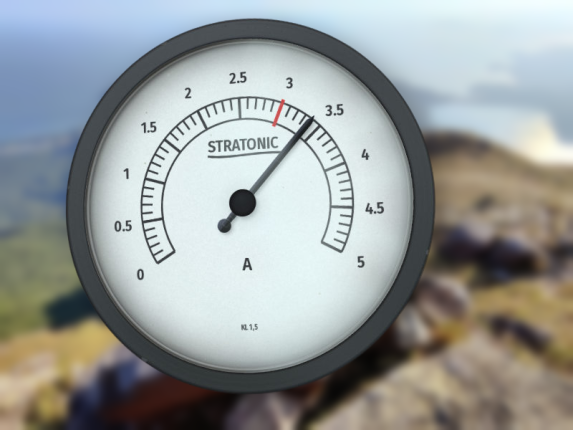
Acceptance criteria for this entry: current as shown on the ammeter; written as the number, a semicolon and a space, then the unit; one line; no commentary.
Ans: 3.4; A
